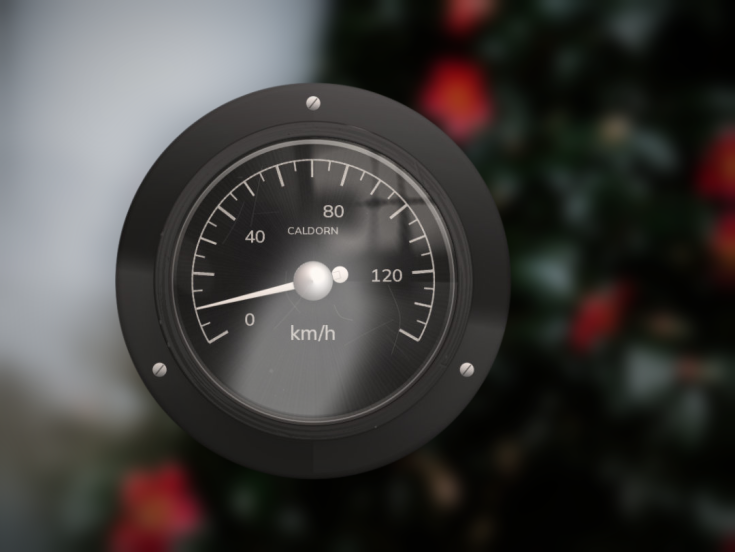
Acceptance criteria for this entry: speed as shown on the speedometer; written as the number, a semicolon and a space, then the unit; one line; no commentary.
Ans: 10; km/h
